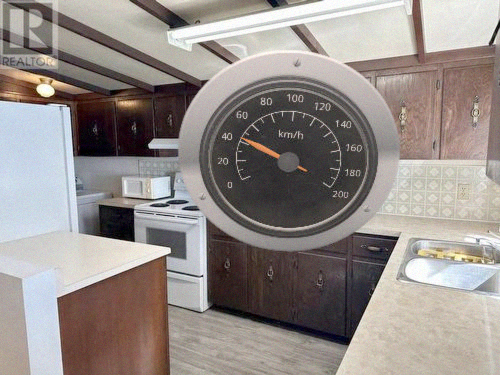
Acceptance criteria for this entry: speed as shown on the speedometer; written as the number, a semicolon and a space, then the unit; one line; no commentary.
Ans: 45; km/h
